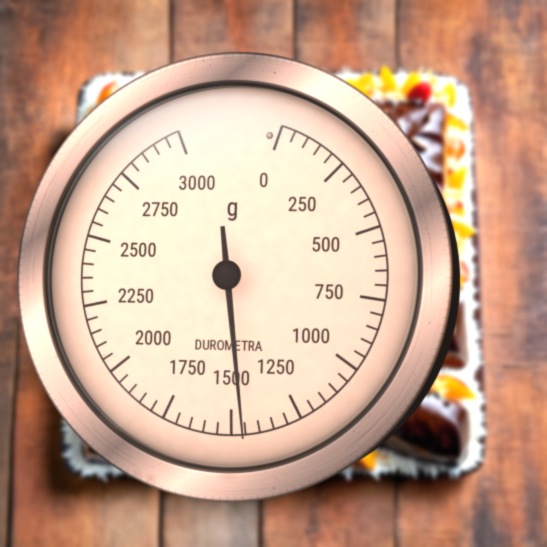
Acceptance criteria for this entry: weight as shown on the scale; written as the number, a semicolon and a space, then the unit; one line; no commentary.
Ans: 1450; g
